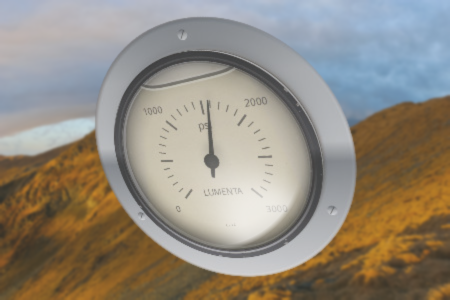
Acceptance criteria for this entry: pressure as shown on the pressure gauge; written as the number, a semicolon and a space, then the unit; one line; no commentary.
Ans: 1600; psi
